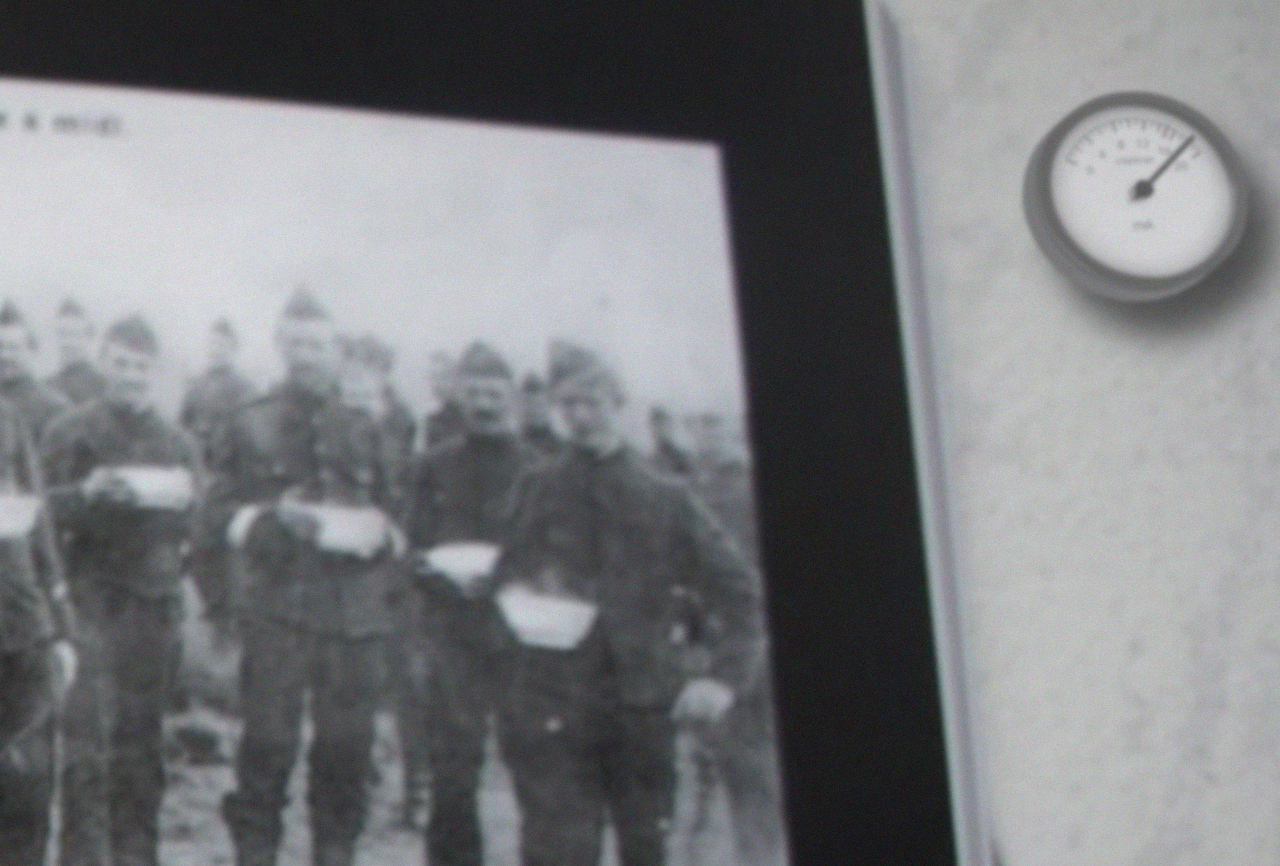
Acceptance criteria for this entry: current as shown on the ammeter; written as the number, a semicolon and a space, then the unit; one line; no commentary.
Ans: 18; mA
